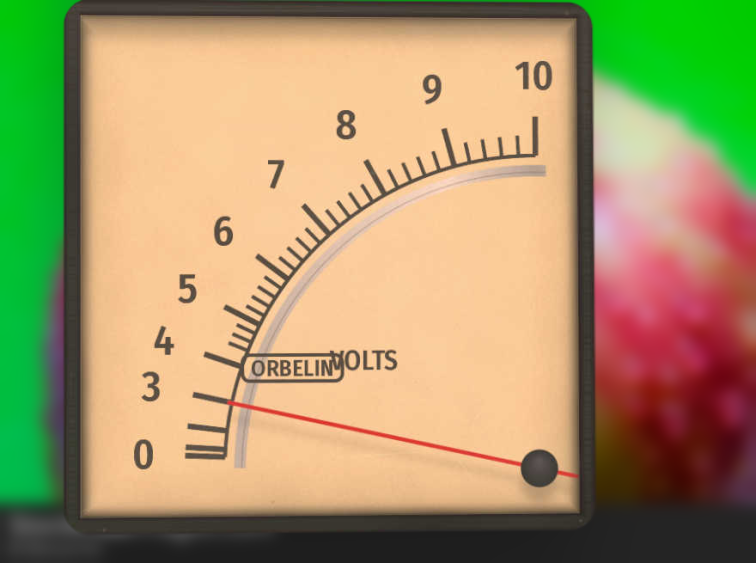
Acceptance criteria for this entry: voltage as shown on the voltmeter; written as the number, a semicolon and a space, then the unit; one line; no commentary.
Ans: 3; V
